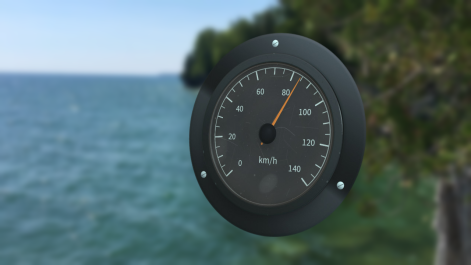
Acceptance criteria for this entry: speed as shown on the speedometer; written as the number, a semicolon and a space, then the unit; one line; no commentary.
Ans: 85; km/h
